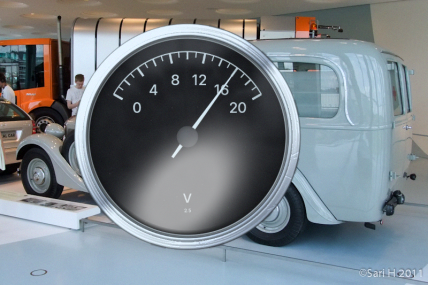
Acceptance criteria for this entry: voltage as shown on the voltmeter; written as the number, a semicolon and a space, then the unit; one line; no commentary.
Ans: 16; V
